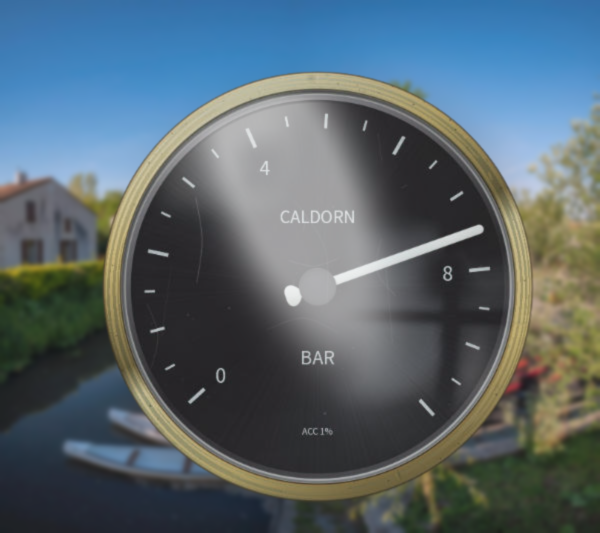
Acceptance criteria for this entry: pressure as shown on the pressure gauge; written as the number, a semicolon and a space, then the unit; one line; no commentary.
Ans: 7.5; bar
